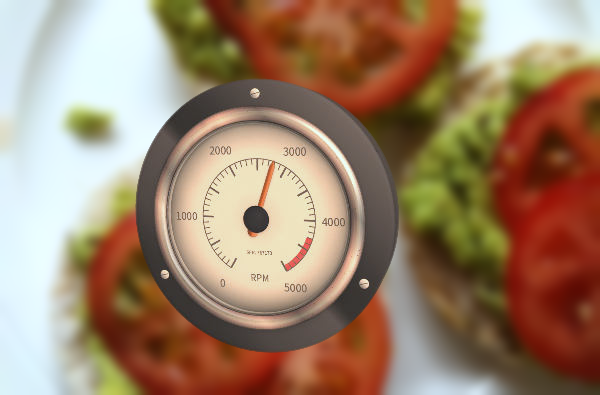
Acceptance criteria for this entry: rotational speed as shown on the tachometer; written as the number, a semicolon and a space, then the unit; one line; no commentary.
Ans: 2800; rpm
